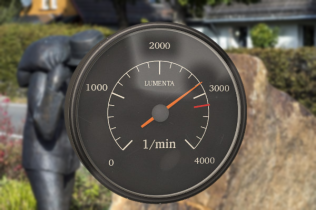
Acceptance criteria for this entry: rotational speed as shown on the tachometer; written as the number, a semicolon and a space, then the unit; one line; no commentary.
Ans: 2800; rpm
